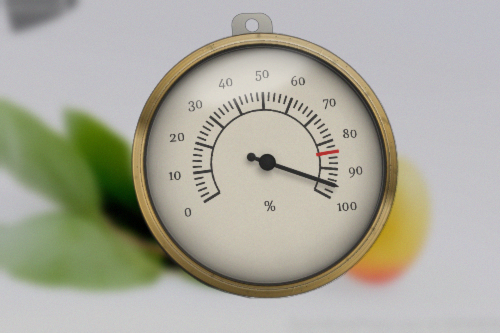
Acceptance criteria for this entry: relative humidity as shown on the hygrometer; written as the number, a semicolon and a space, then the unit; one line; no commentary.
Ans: 96; %
